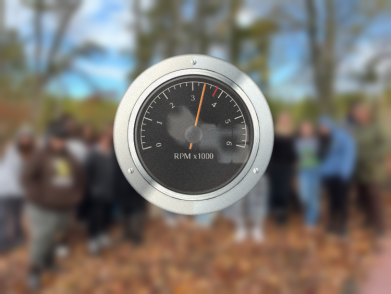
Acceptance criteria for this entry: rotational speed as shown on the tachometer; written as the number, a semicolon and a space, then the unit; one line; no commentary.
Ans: 3400; rpm
